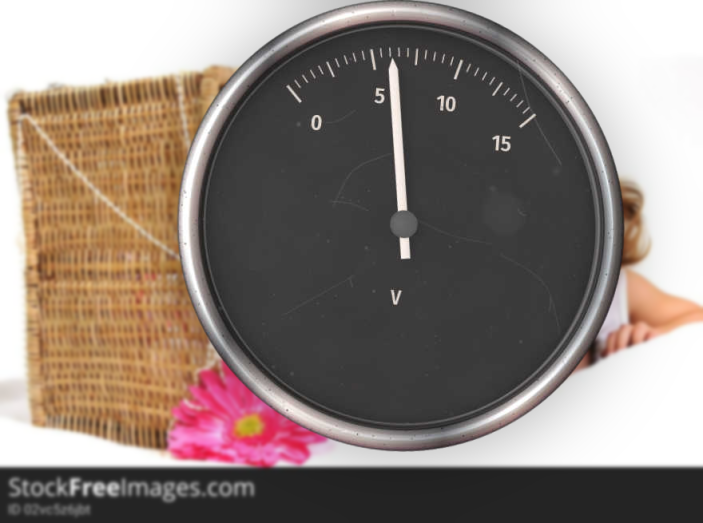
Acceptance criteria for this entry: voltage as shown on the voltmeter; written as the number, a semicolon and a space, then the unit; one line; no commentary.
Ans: 6; V
